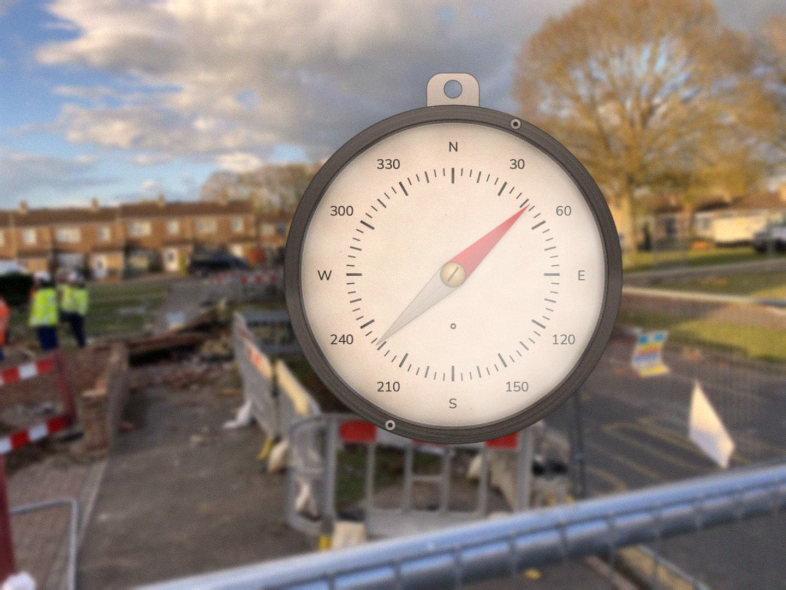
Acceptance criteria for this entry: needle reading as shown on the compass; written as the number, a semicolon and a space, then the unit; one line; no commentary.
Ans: 47.5; °
